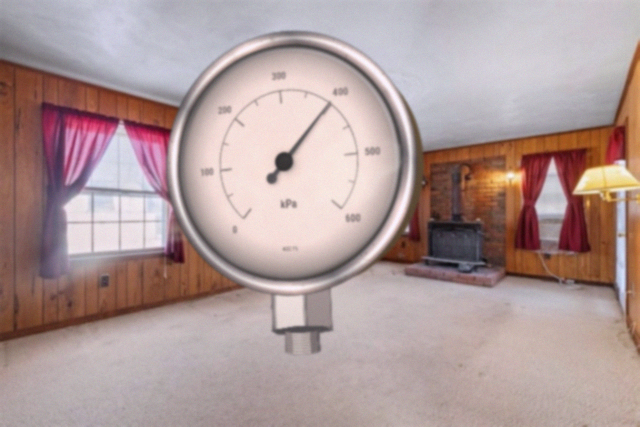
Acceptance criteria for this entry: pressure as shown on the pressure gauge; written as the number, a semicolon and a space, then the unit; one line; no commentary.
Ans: 400; kPa
